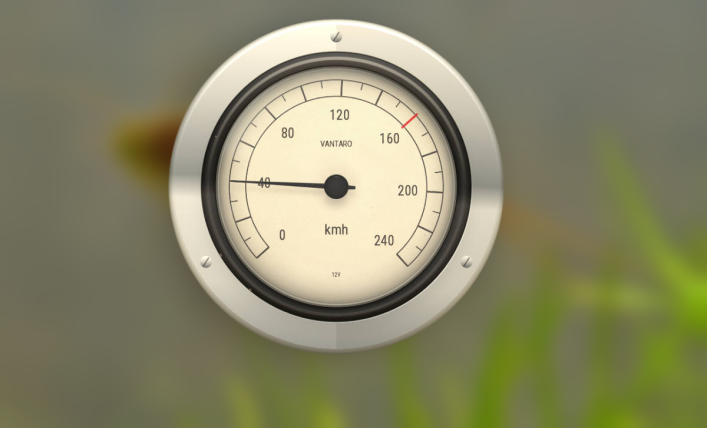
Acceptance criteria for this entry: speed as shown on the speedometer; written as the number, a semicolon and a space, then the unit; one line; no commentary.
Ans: 40; km/h
